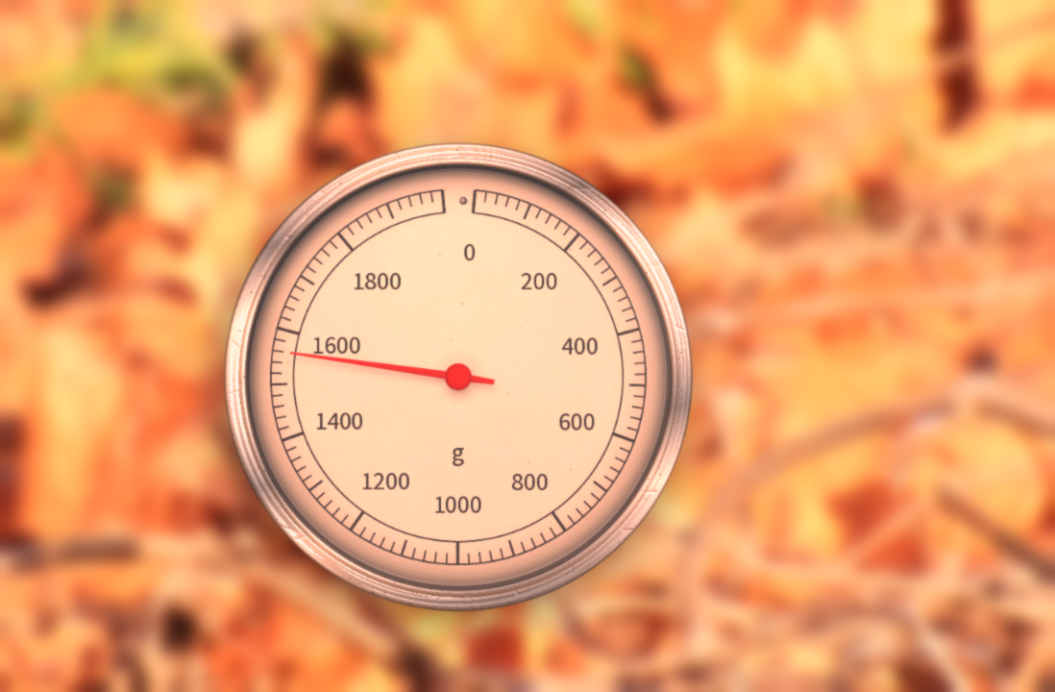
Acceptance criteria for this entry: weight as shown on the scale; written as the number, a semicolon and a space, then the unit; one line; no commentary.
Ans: 1560; g
